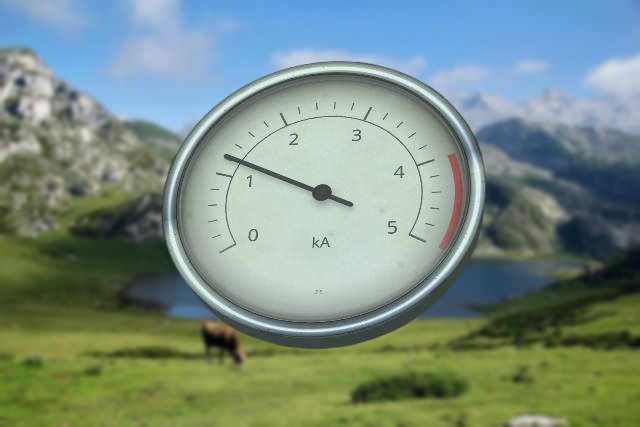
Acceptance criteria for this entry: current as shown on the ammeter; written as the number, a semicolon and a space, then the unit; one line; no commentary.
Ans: 1.2; kA
